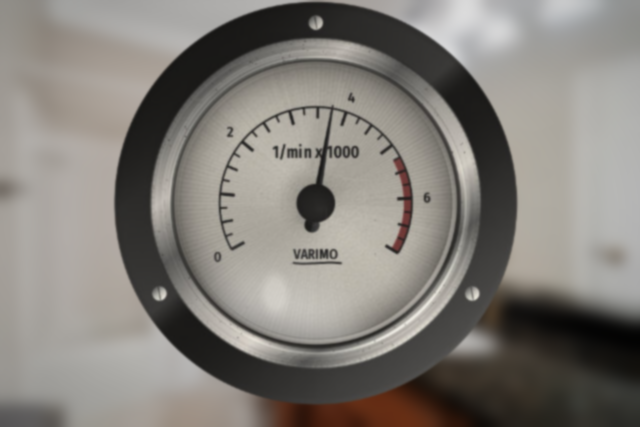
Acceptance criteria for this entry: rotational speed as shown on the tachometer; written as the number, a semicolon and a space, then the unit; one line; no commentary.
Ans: 3750; rpm
